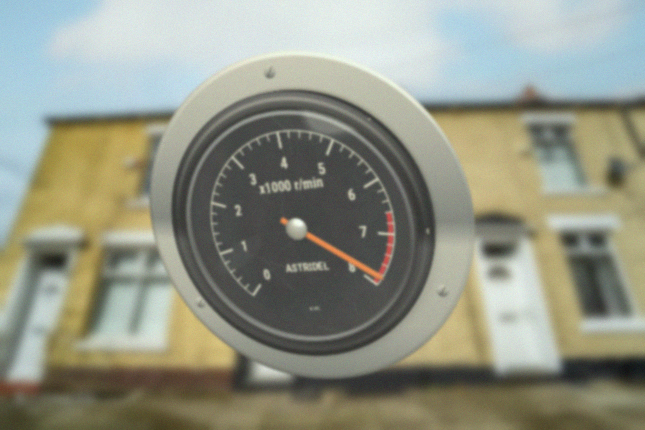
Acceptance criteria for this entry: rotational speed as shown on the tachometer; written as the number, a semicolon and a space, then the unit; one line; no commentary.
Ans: 7800; rpm
